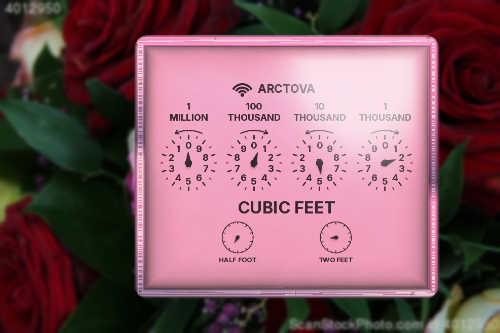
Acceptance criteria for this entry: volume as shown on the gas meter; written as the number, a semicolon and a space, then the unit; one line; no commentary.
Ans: 5200; ft³
